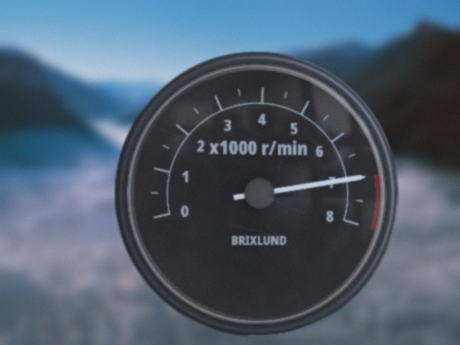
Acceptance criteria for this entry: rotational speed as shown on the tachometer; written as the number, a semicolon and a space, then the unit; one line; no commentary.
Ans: 7000; rpm
